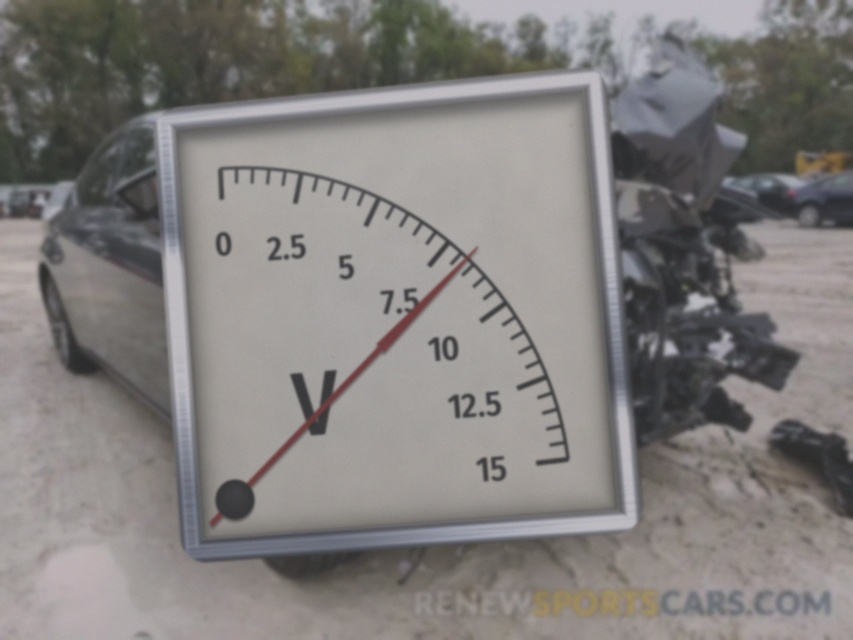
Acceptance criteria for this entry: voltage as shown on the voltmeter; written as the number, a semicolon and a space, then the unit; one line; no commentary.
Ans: 8.25; V
